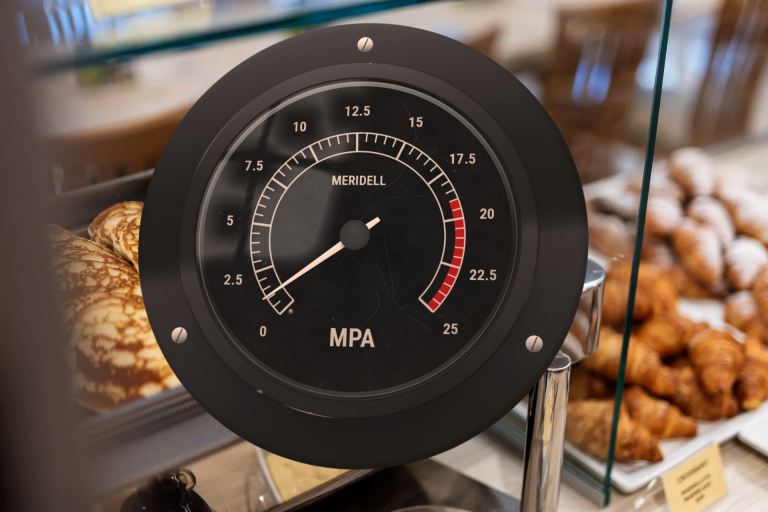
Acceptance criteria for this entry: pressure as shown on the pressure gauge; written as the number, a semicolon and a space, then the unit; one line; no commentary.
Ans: 1; MPa
